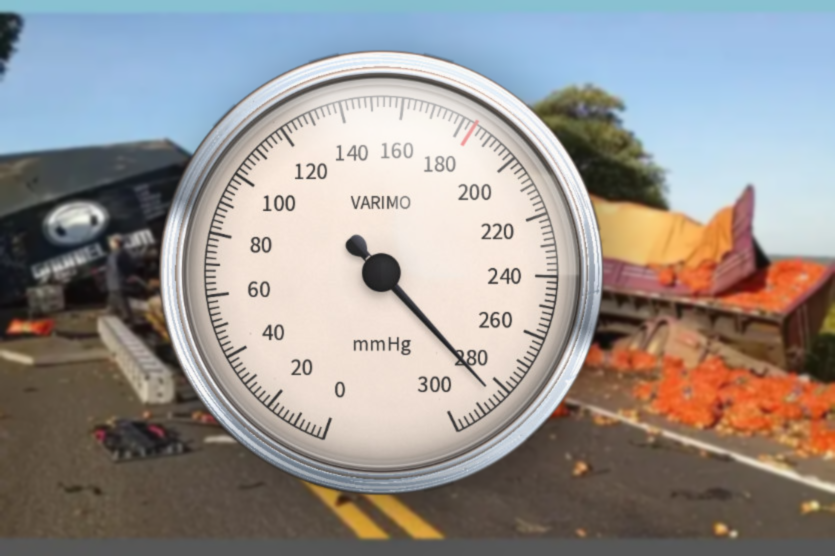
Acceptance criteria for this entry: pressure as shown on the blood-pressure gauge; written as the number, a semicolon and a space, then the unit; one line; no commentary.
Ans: 284; mmHg
